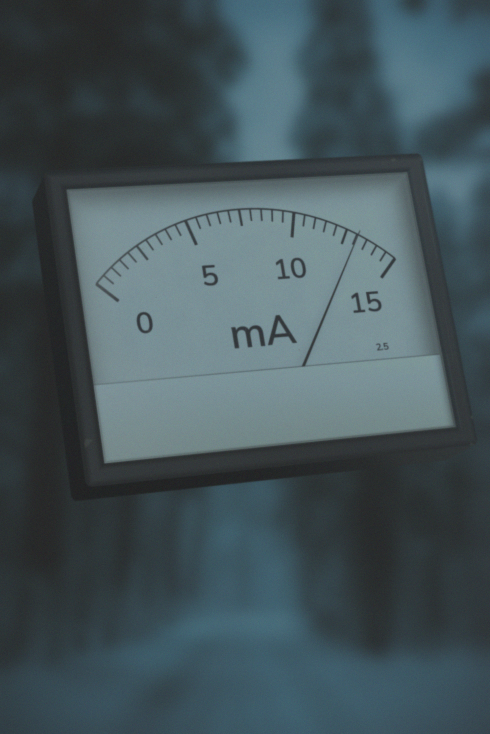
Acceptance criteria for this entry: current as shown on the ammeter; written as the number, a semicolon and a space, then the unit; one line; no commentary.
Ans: 13; mA
